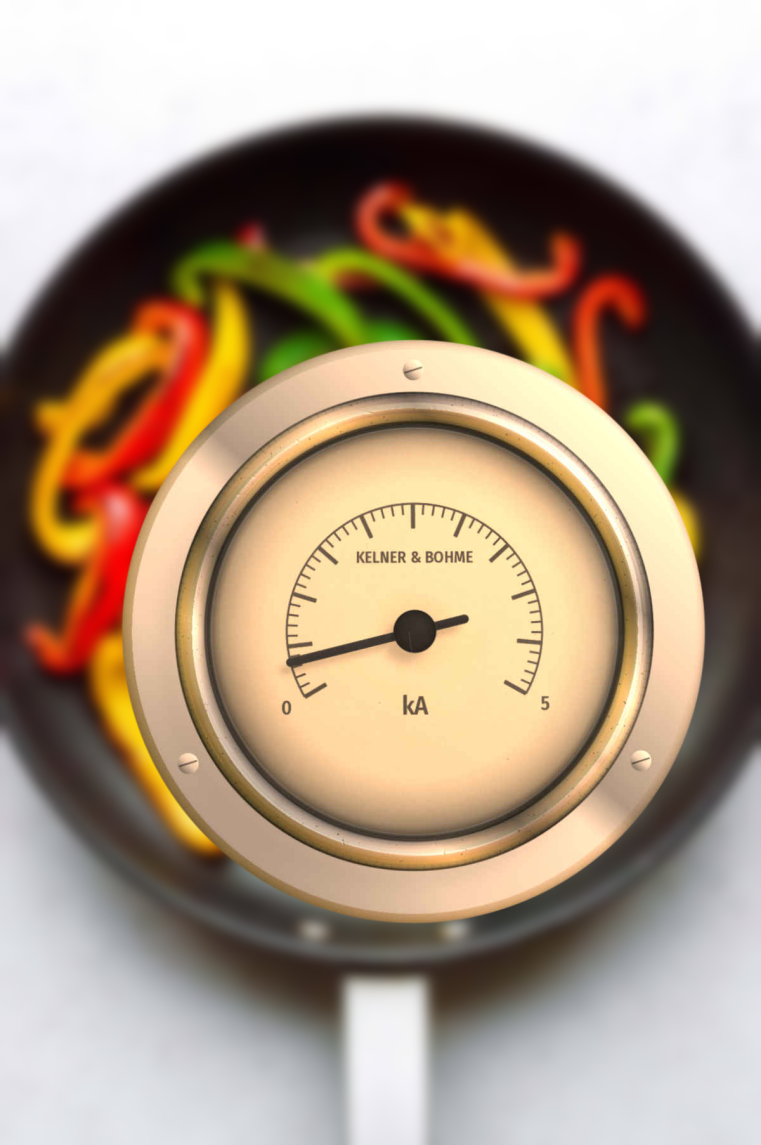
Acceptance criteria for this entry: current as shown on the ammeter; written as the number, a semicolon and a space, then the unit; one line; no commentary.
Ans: 0.35; kA
